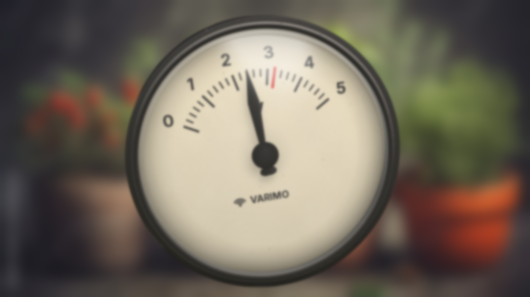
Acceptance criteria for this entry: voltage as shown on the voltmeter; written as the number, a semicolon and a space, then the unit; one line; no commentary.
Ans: 2.4; V
